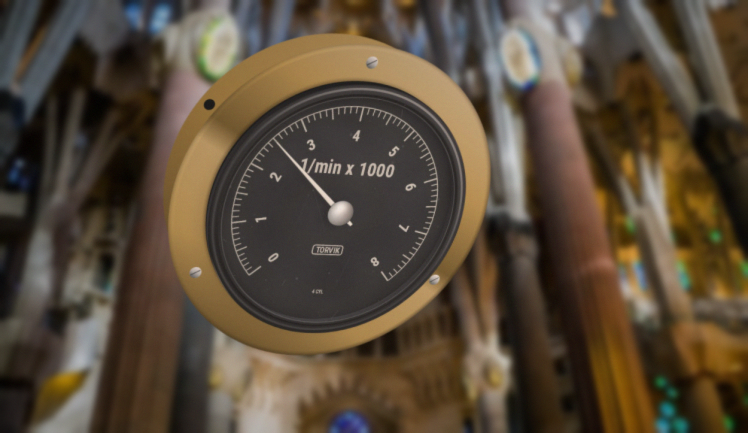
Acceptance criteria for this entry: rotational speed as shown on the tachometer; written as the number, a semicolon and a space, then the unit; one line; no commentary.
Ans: 2500; rpm
